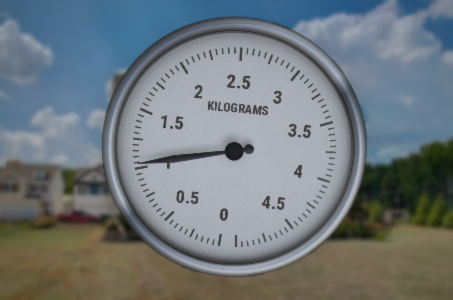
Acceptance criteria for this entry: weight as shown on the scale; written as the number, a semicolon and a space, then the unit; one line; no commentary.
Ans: 1.05; kg
